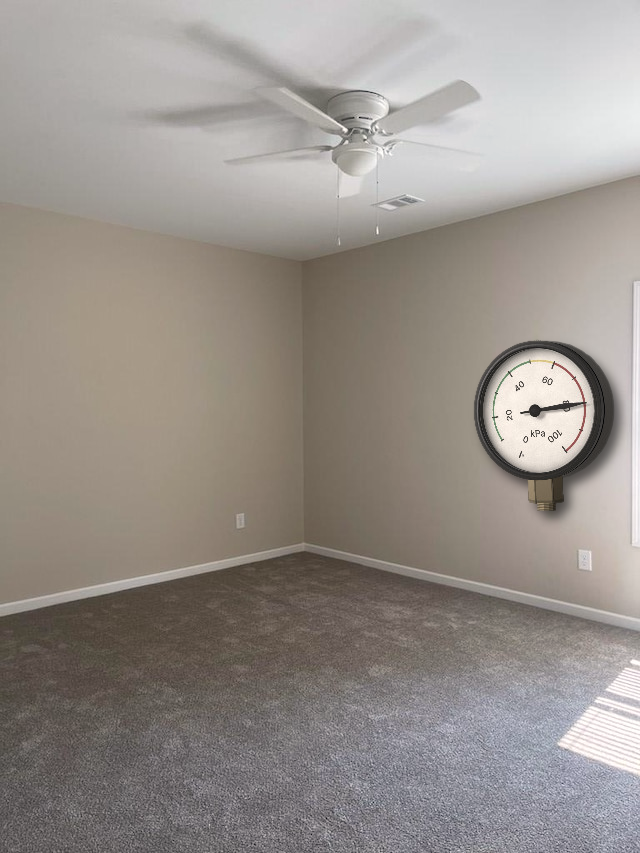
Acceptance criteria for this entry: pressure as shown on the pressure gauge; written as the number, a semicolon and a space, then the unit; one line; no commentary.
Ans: 80; kPa
